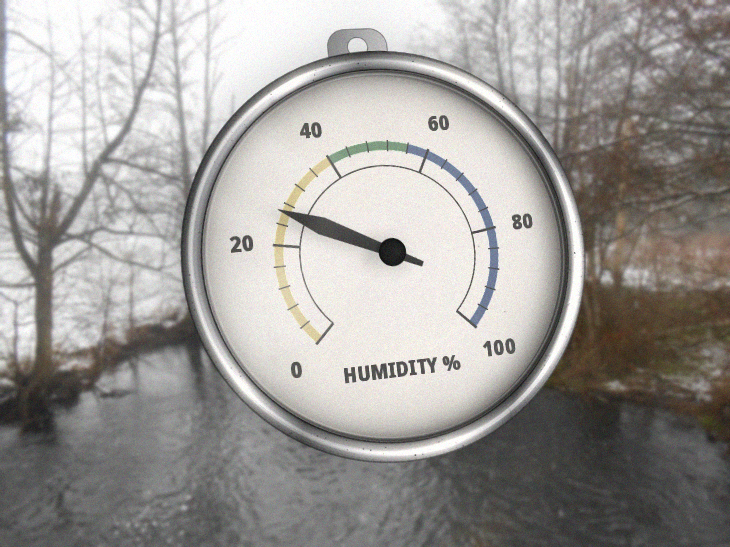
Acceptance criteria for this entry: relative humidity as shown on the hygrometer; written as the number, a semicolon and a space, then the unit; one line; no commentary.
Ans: 26; %
